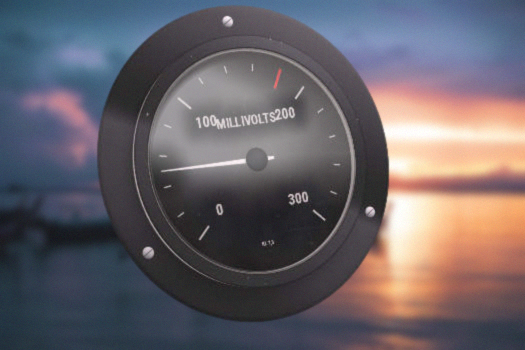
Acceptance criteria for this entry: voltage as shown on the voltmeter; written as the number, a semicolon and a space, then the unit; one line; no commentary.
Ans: 50; mV
